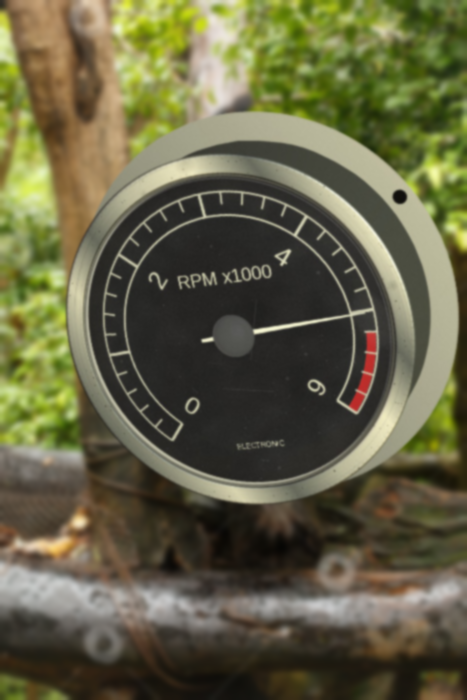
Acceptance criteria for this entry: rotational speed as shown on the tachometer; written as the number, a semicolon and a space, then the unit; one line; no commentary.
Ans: 5000; rpm
